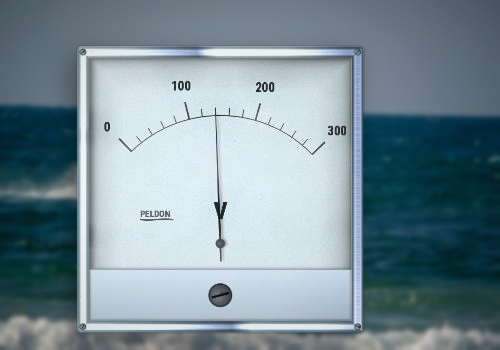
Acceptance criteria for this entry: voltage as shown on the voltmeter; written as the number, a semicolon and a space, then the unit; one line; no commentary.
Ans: 140; V
